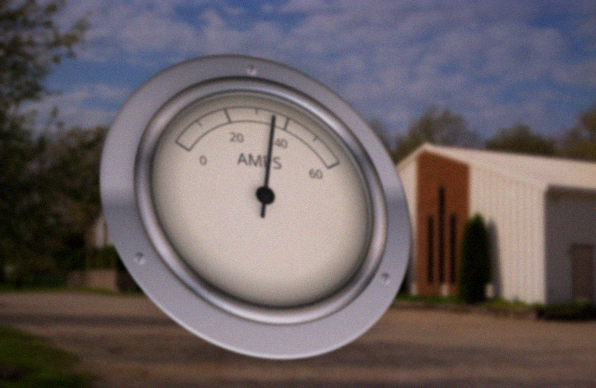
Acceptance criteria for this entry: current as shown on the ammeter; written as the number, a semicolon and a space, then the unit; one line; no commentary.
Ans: 35; A
